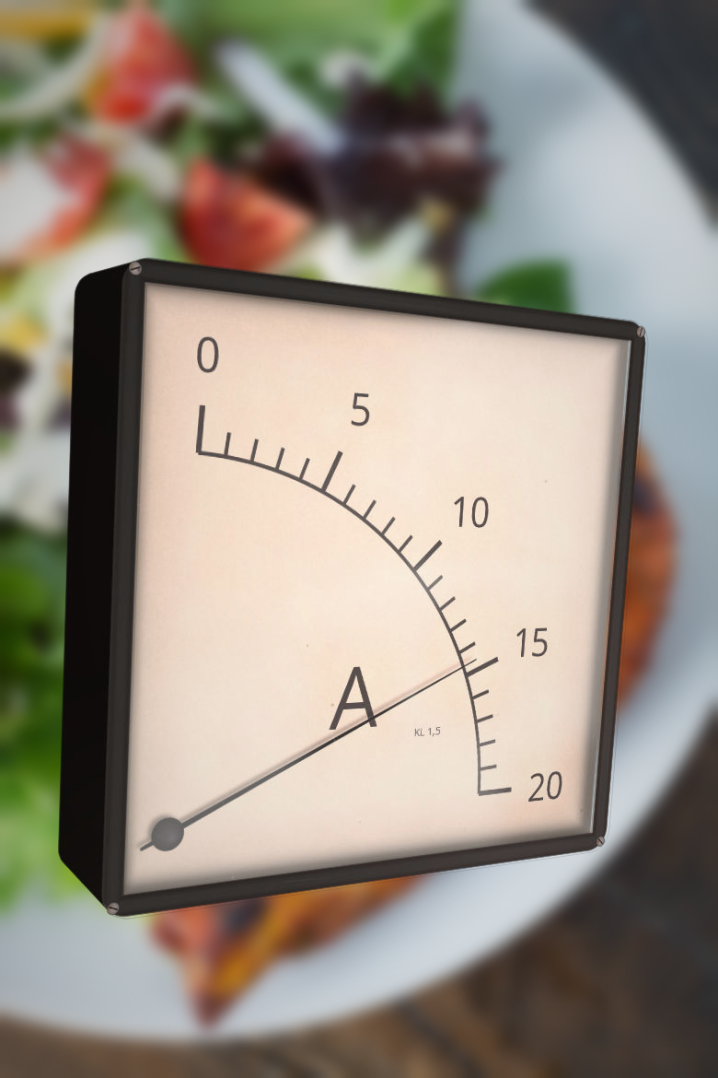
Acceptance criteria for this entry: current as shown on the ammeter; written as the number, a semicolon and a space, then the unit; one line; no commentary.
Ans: 14.5; A
